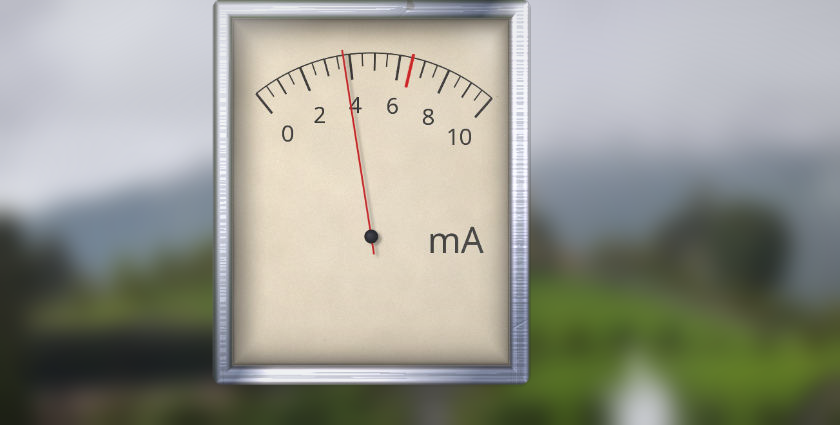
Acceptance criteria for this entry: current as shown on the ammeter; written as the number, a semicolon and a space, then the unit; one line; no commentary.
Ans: 3.75; mA
